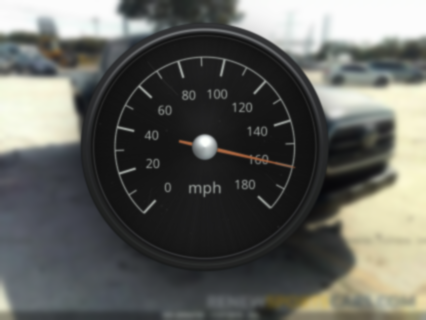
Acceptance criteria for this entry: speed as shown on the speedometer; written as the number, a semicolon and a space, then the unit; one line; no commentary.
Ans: 160; mph
